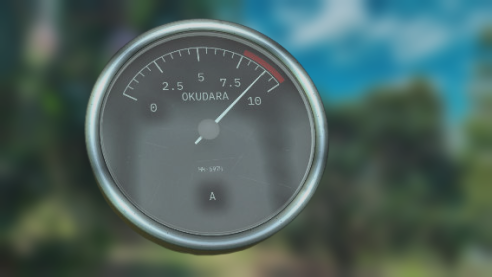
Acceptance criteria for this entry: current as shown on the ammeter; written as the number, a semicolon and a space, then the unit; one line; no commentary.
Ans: 9; A
